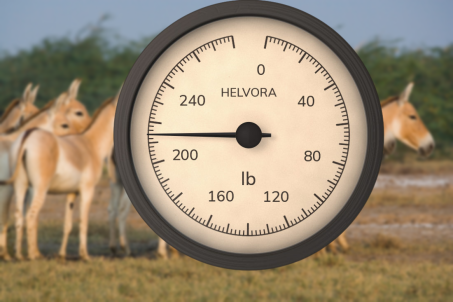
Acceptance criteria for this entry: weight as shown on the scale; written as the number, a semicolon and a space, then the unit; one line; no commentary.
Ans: 214; lb
